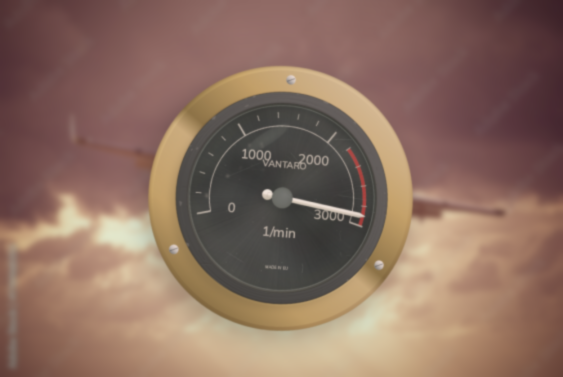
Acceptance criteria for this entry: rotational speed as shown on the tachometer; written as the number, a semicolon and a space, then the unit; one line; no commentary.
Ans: 2900; rpm
